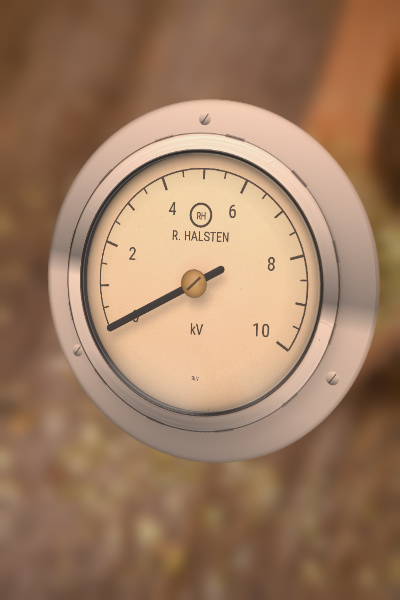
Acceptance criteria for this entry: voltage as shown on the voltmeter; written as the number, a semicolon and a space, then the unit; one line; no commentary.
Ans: 0; kV
